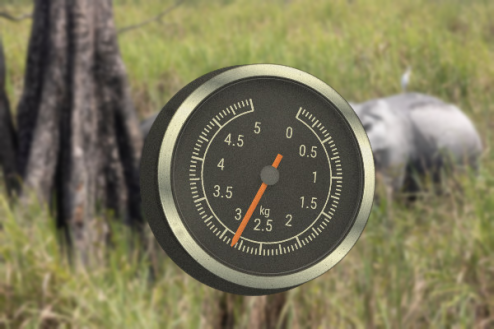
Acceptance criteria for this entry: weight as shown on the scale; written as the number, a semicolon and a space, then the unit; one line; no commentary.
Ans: 2.85; kg
